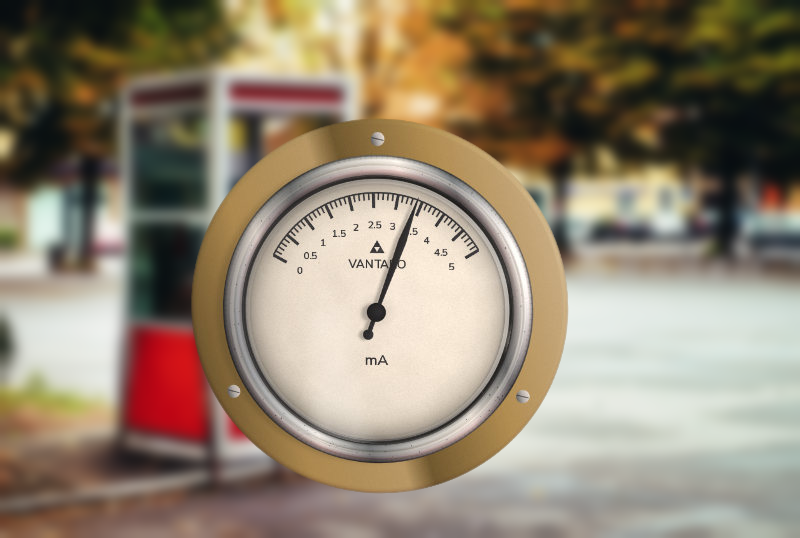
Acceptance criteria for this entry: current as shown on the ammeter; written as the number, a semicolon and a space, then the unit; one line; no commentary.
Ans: 3.4; mA
